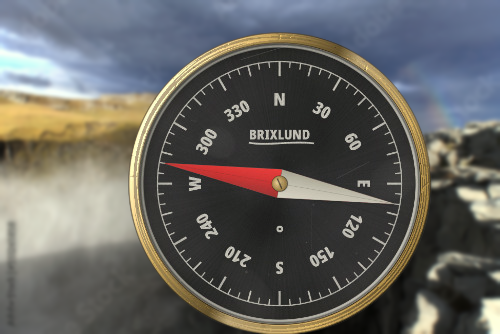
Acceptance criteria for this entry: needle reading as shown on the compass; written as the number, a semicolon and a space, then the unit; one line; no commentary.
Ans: 280; °
